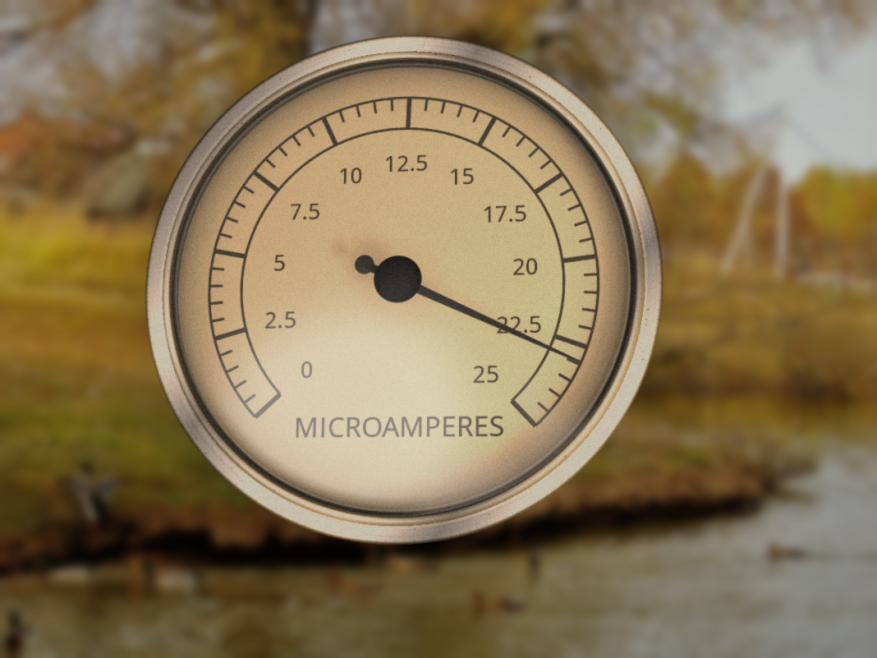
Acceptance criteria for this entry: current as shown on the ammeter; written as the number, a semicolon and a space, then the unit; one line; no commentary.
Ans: 23; µA
